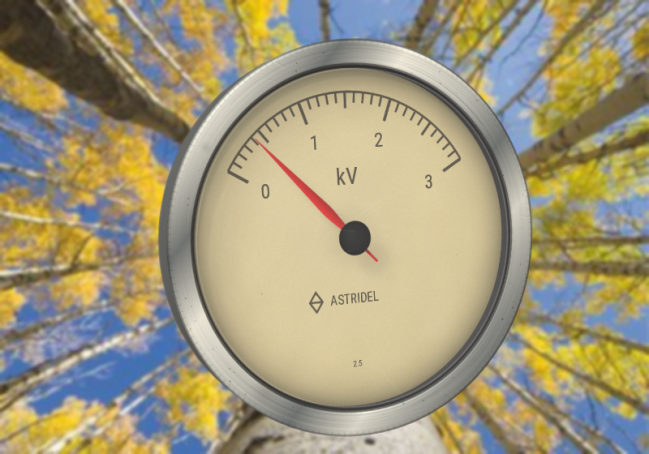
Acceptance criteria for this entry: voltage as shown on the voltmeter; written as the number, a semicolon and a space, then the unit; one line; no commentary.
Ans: 0.4; kV
